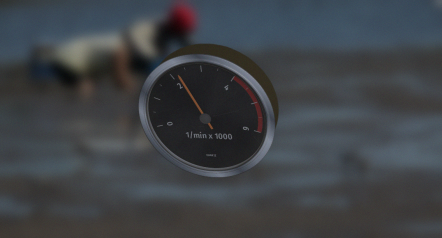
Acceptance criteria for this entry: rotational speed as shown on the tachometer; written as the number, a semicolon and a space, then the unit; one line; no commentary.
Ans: 2250; rpm
